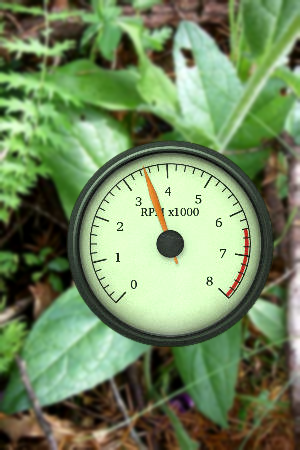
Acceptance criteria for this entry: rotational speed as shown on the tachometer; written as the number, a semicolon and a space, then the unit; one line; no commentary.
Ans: 3500; rpm
